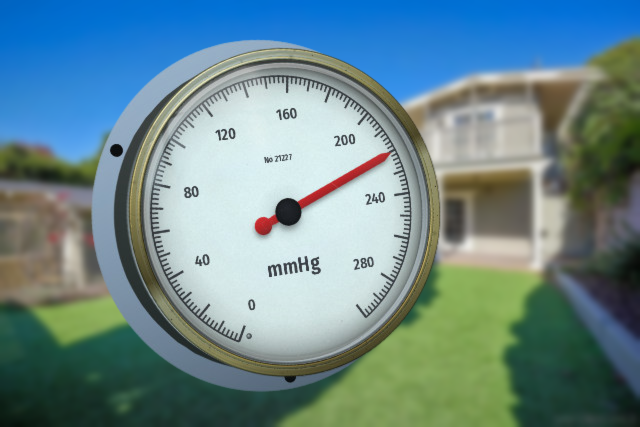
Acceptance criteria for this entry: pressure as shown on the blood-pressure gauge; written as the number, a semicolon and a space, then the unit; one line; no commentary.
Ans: 220; mmHg
